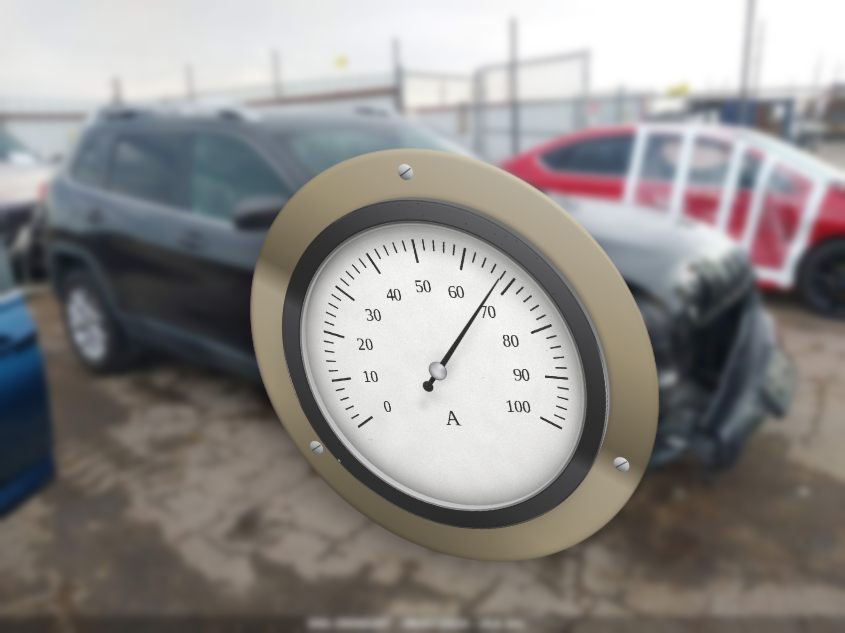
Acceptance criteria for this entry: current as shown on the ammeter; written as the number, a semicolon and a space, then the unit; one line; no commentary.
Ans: 68; A
